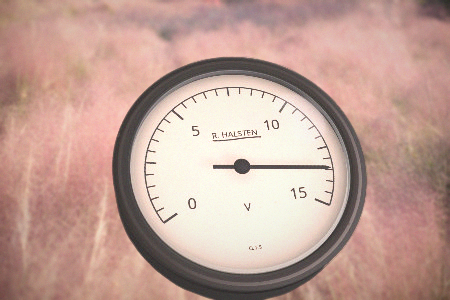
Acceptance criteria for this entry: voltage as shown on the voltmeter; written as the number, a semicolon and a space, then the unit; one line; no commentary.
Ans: 13.5; V
